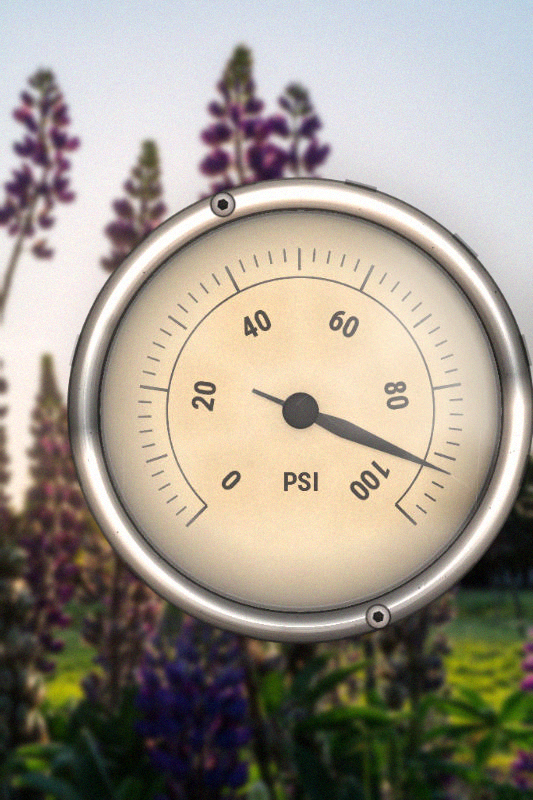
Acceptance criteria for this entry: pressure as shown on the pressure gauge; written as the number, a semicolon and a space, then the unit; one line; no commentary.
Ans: 92; psi
